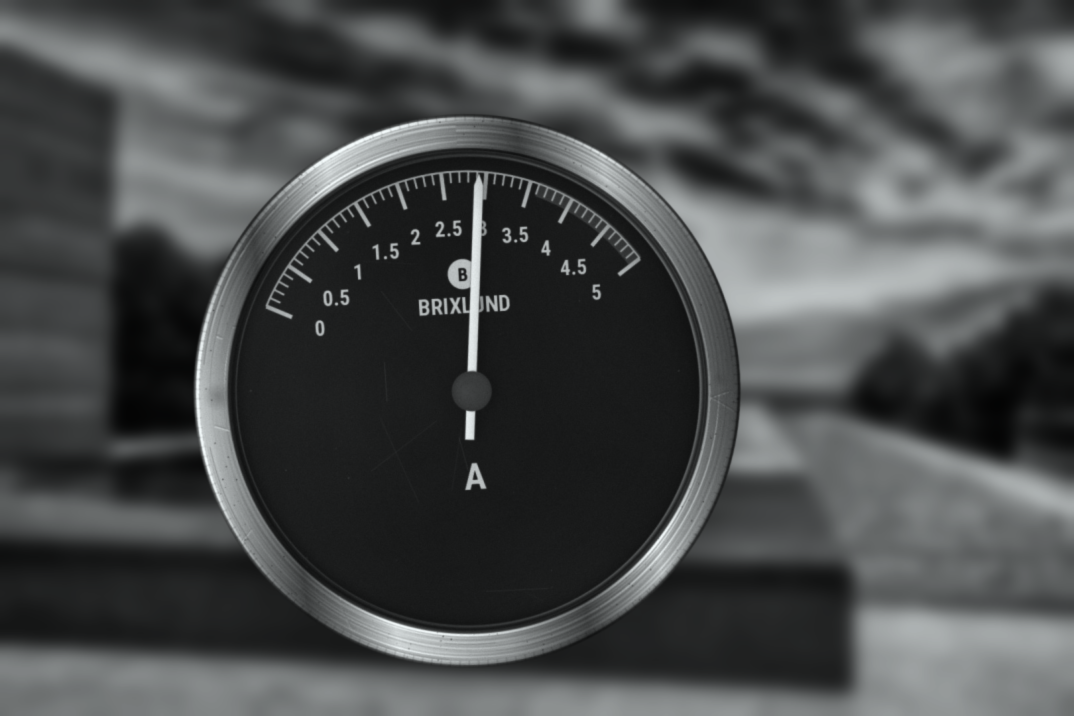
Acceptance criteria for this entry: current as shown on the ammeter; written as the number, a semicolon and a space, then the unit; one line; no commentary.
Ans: 2.9; A
